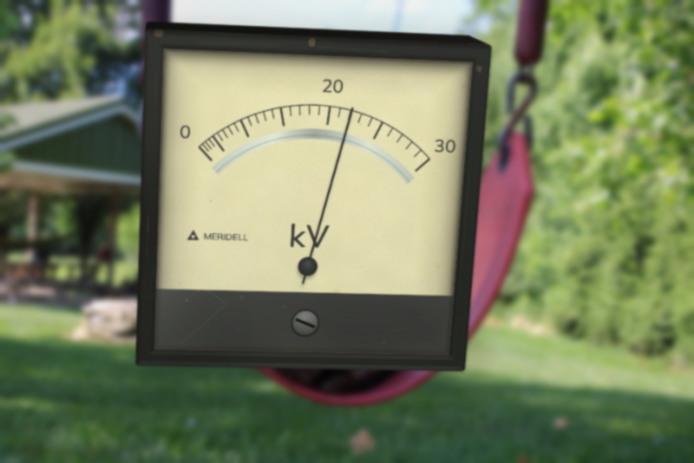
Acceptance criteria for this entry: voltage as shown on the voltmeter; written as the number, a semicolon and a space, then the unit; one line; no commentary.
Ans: 22; kV
